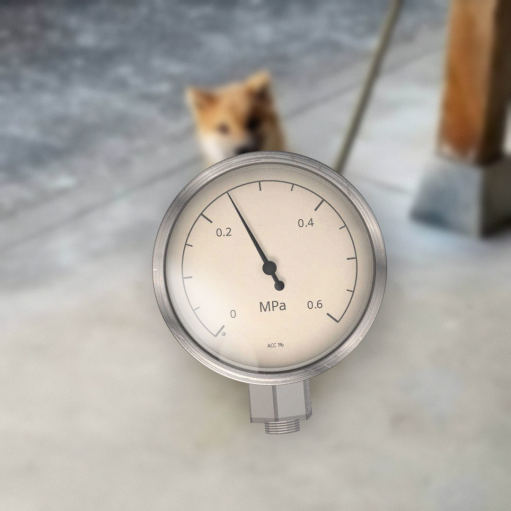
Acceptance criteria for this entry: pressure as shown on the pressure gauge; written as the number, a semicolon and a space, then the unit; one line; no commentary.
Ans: 0.25; MPa
